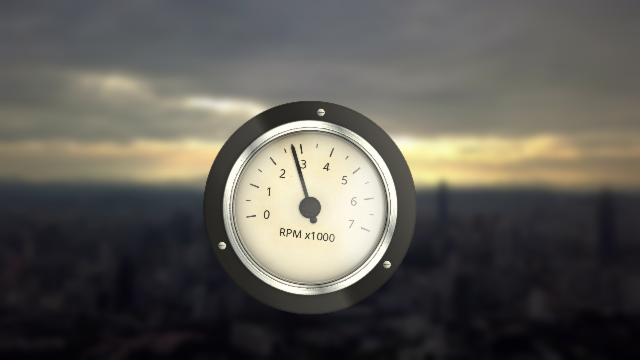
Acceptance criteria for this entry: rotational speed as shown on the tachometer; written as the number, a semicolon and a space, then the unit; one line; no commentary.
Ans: 2750; rpm
